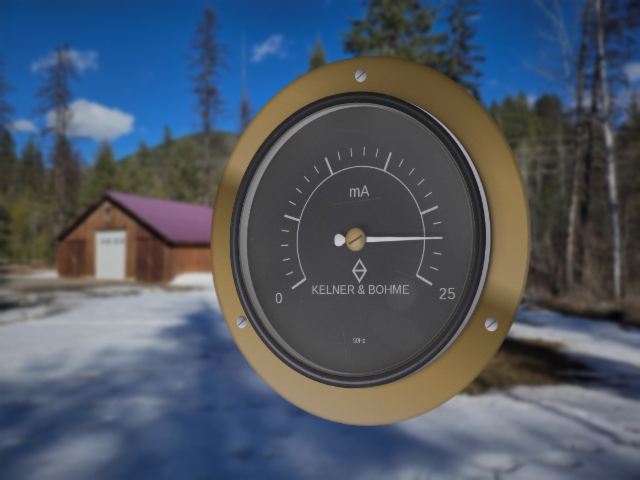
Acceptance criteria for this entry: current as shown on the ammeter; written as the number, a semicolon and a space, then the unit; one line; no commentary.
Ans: 22; mA
